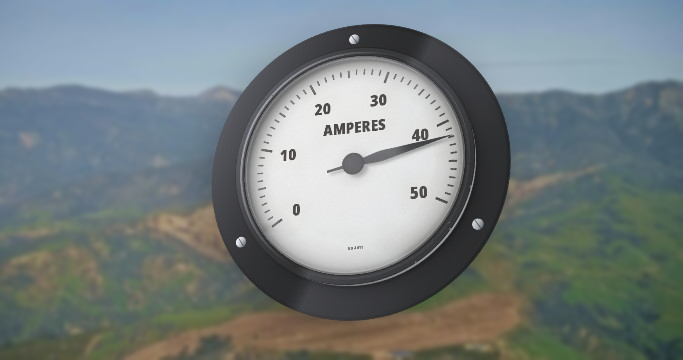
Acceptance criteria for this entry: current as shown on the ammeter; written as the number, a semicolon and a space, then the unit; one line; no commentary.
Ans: 42; A
